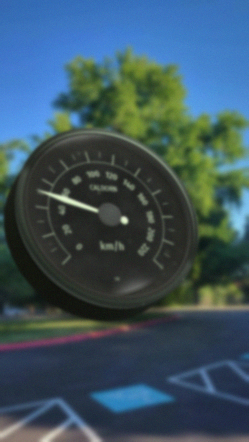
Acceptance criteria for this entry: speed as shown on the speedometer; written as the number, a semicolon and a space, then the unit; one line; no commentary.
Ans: 50; km/h
